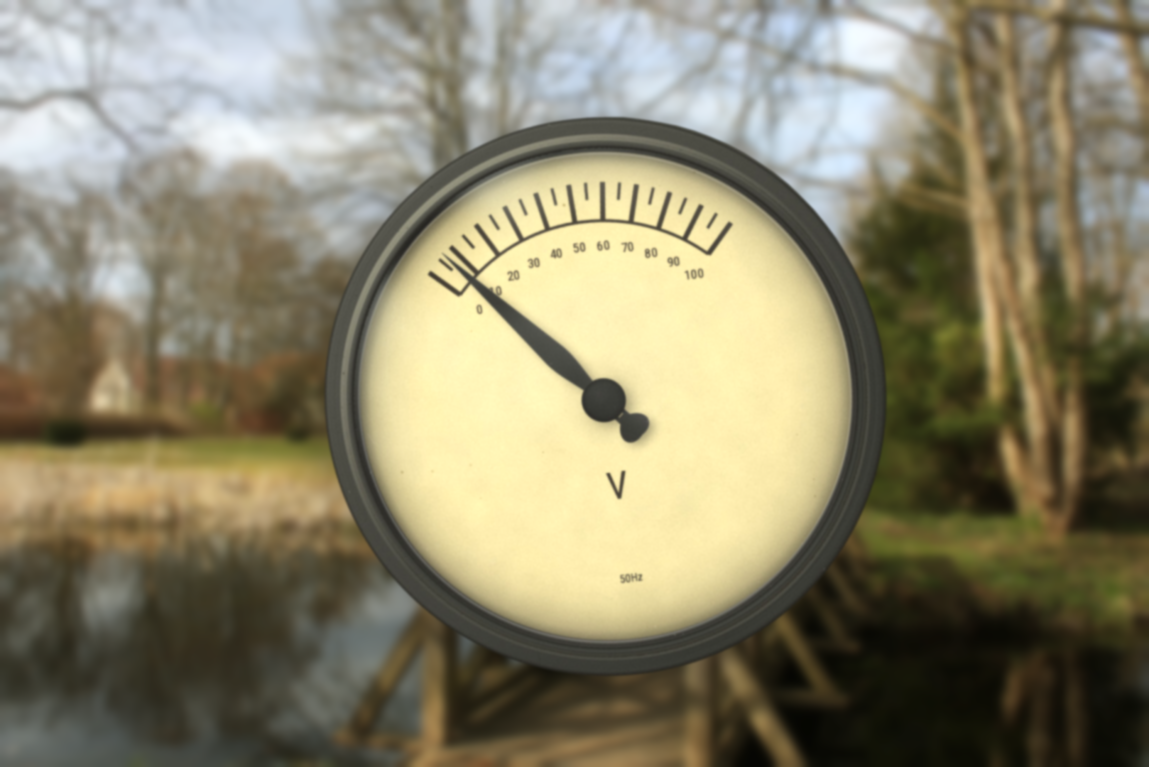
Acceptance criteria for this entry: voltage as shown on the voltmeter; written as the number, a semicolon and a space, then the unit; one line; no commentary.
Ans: 7.5; V
